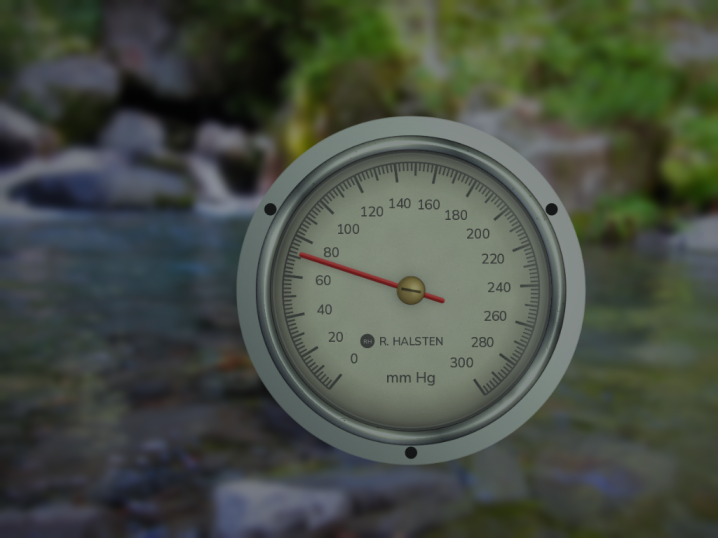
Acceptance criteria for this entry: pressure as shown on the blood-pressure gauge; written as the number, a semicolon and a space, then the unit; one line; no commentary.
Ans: 72; mmHg
